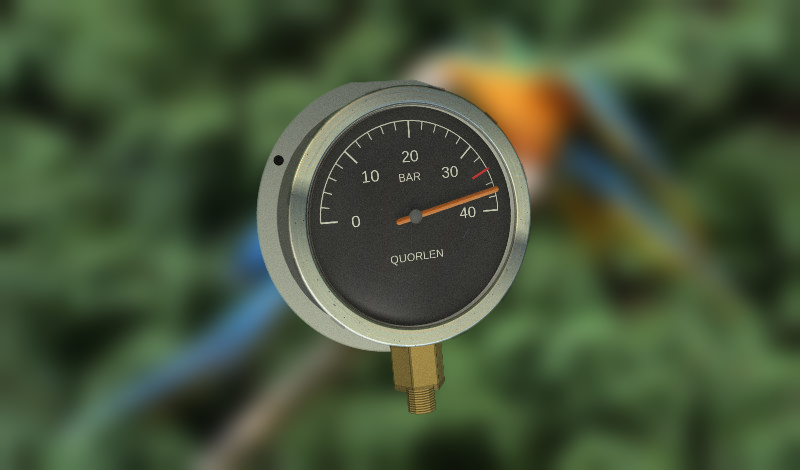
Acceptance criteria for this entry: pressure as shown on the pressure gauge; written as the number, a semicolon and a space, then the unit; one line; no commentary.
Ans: 37; bar
